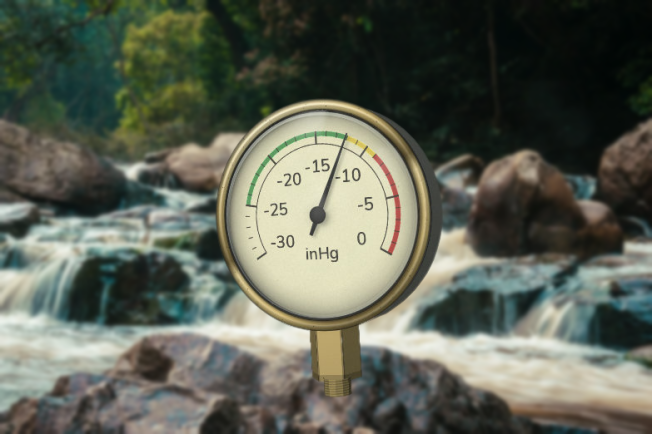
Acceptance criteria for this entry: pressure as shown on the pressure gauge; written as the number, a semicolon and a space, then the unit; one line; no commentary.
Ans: -12; inHg
